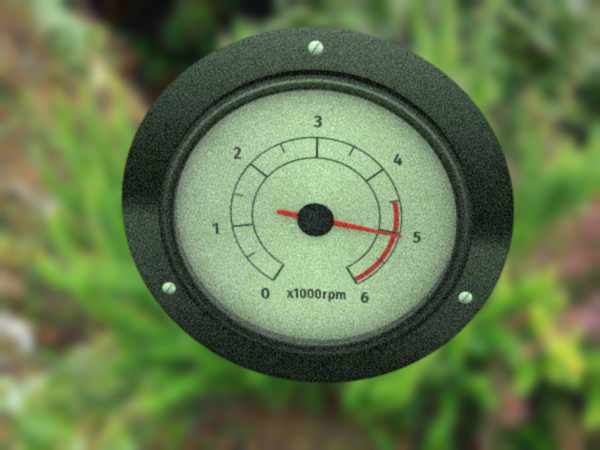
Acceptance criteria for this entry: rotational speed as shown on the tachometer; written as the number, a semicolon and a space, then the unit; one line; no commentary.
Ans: 5000; rpm
